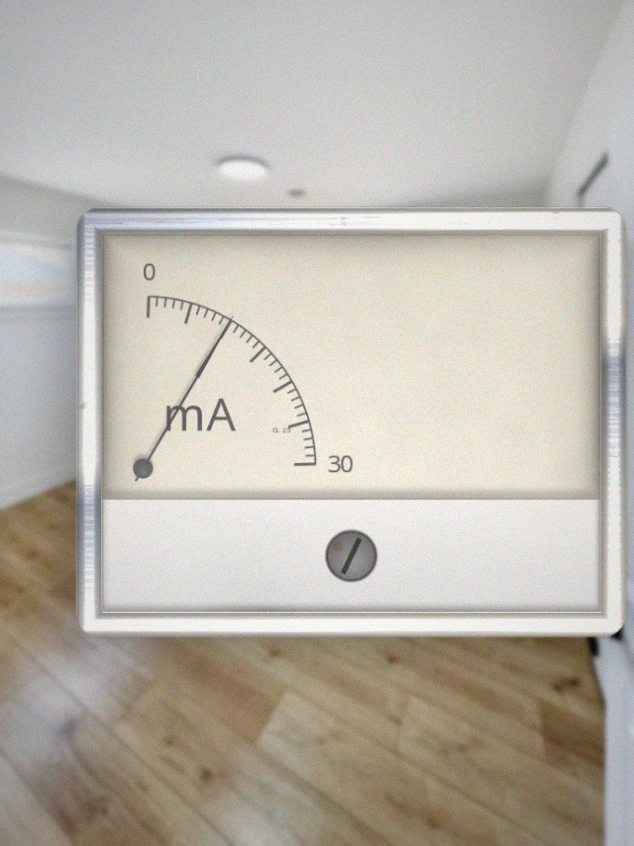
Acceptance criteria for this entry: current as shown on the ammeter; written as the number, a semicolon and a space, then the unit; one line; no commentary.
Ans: 10; mA
